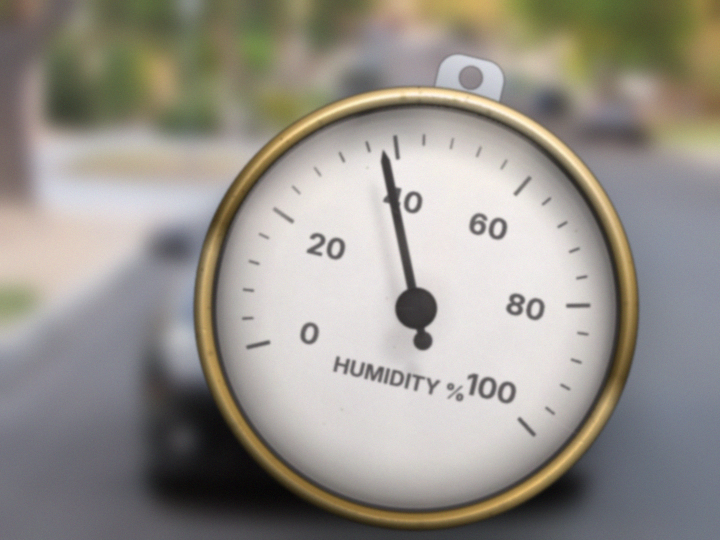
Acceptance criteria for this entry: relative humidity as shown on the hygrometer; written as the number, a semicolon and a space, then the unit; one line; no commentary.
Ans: 38; %
